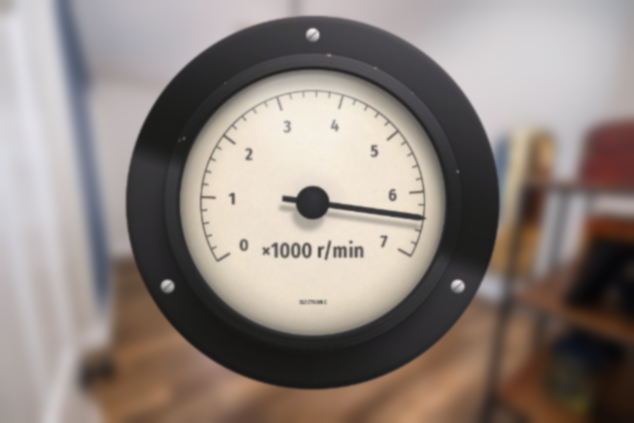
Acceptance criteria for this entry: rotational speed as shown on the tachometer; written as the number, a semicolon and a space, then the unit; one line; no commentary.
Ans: 6400; rpm
